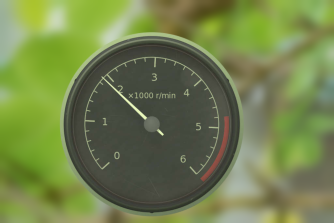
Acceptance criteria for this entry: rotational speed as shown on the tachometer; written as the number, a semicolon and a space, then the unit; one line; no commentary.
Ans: 1900; rpm
